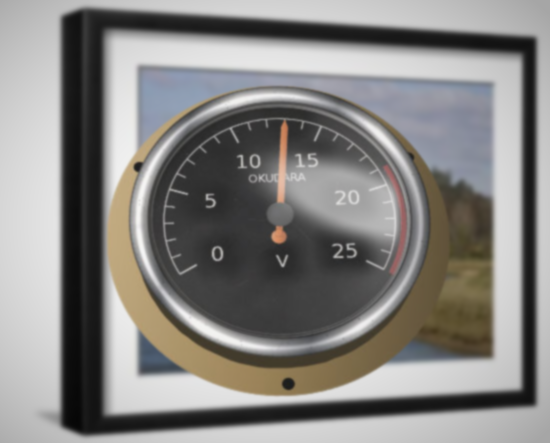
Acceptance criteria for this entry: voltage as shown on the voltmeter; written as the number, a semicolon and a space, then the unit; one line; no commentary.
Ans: 13; V
